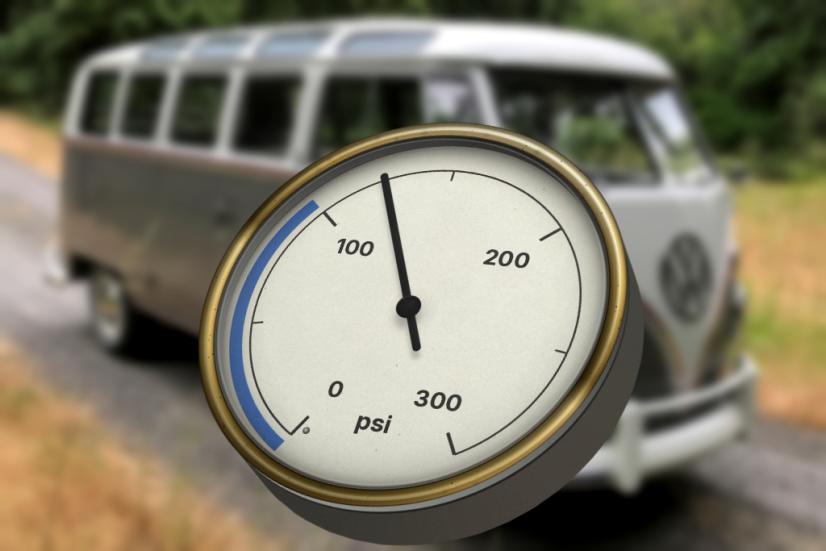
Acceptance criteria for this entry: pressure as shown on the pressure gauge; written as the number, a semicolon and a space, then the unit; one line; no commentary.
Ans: 125; psi
